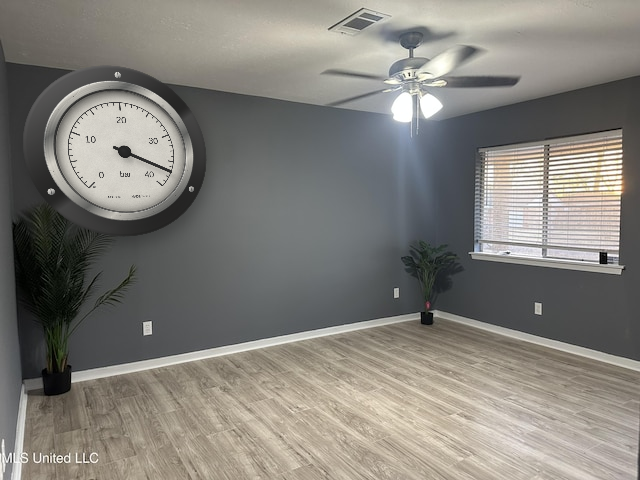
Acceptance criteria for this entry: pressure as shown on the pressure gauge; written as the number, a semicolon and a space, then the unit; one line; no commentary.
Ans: 37; bar
